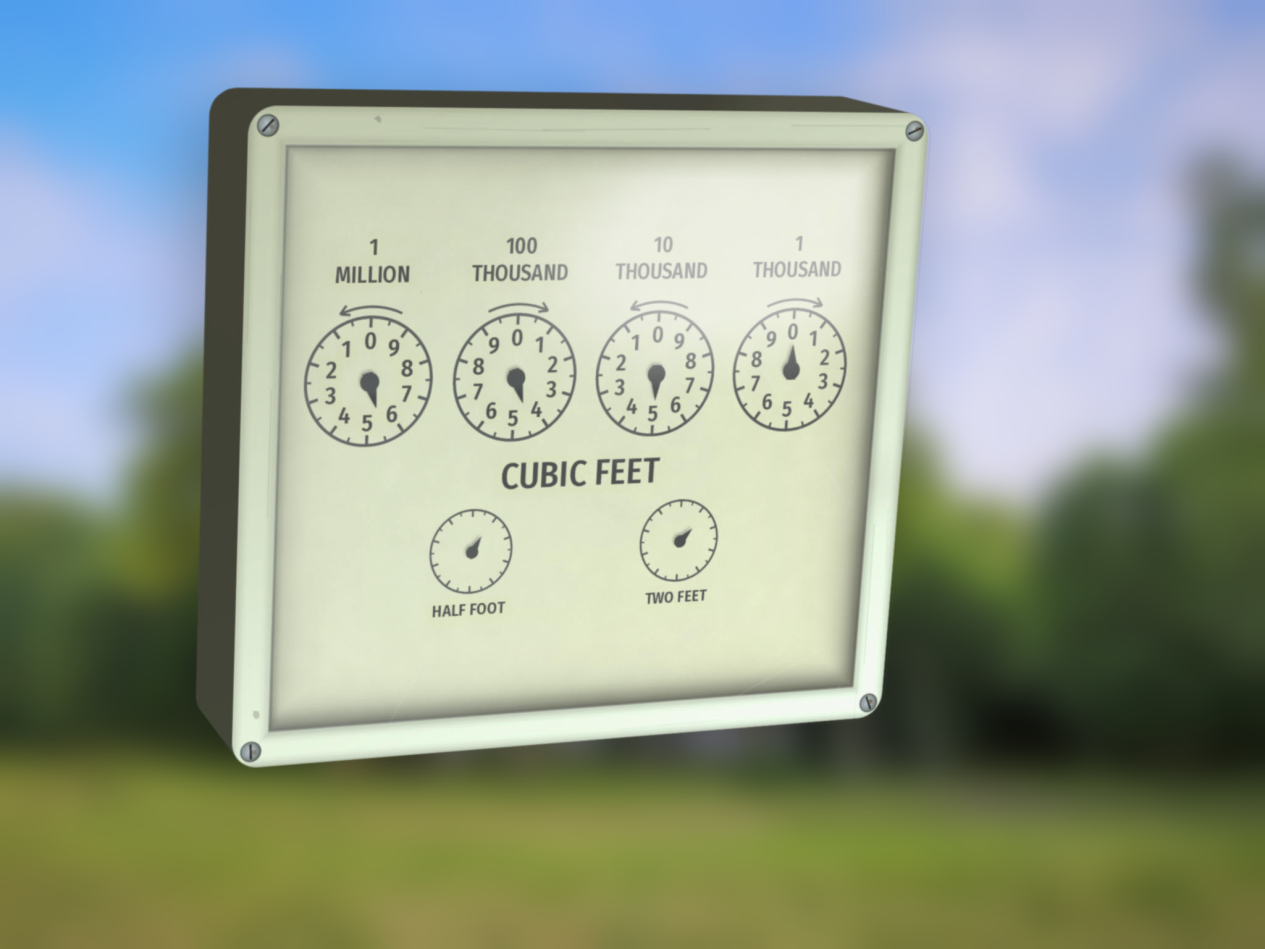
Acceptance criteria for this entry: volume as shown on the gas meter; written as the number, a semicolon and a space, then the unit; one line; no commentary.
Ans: 545000; ft³
